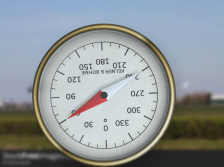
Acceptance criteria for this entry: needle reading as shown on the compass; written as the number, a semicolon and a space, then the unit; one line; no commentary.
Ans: 60; °
